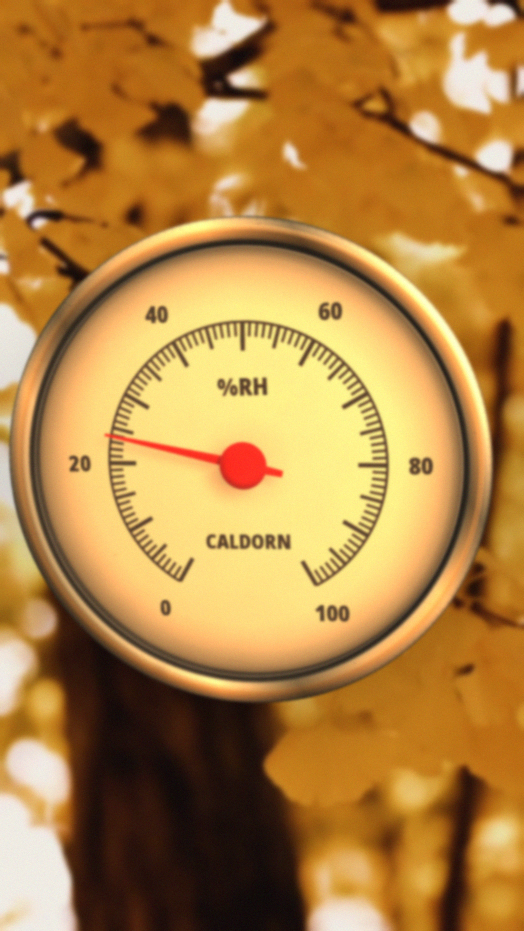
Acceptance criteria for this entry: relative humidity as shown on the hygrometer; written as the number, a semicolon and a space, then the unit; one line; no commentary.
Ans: 24; %
